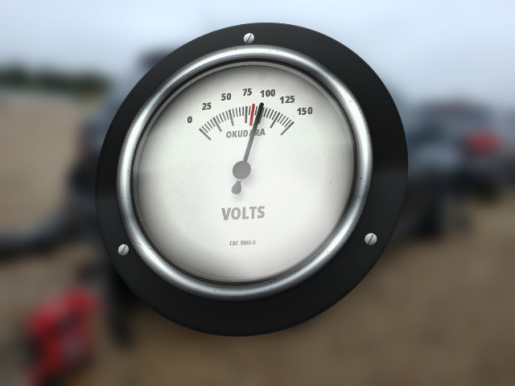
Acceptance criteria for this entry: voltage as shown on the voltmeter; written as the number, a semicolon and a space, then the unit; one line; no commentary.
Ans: 100; V
